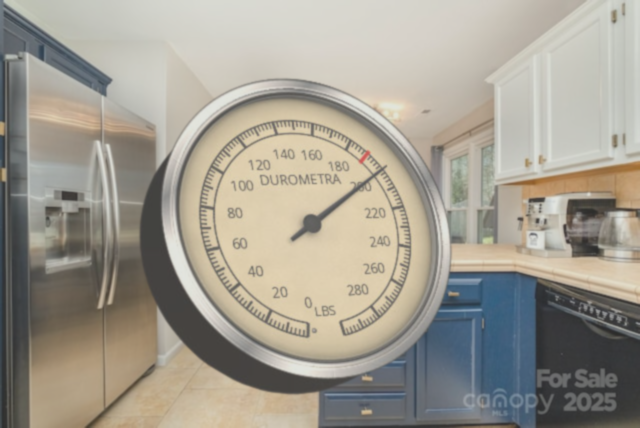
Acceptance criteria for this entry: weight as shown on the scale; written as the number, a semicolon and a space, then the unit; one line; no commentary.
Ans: 200; lb
